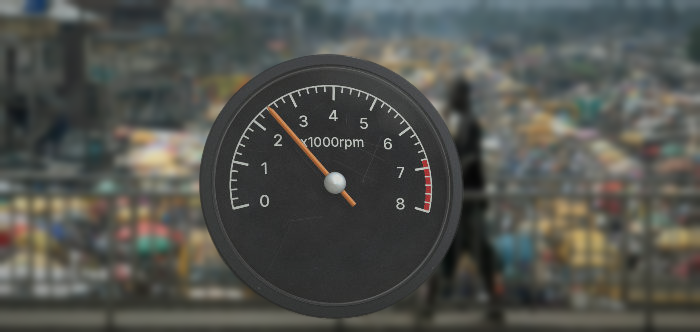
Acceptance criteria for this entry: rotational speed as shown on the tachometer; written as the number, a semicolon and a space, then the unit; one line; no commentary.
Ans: 2400; rpm
